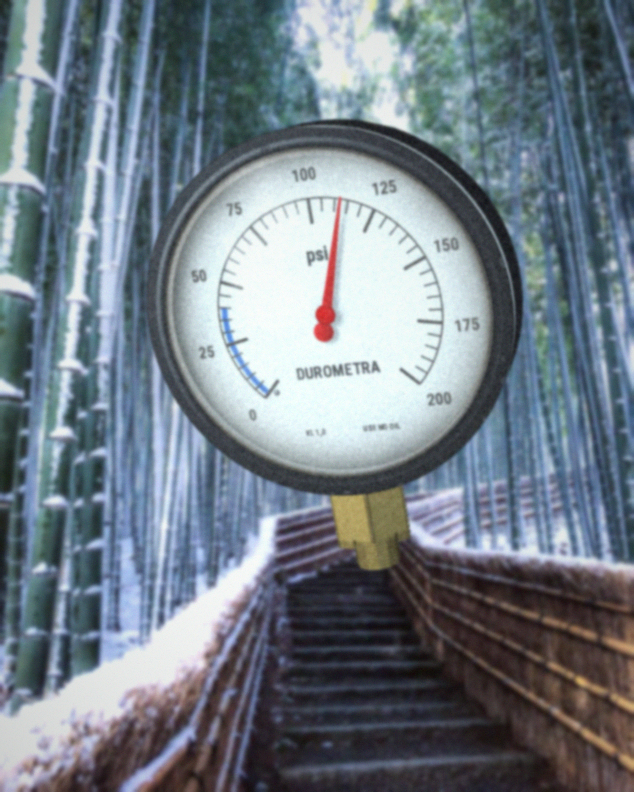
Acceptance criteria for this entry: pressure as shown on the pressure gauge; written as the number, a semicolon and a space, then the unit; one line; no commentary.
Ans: 112.5; psi
